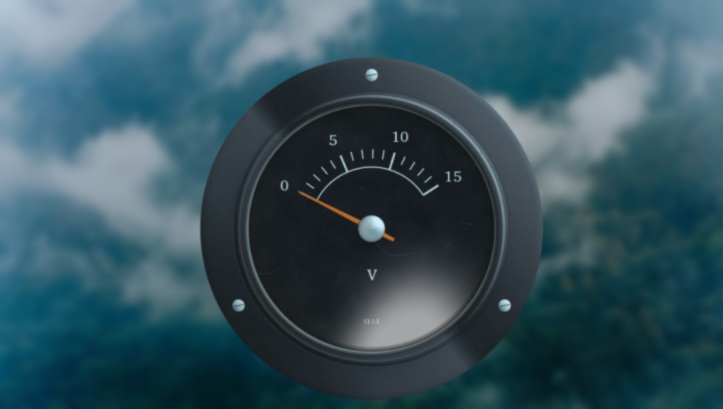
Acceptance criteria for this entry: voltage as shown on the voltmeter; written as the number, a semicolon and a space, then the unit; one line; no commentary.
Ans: 0; V
